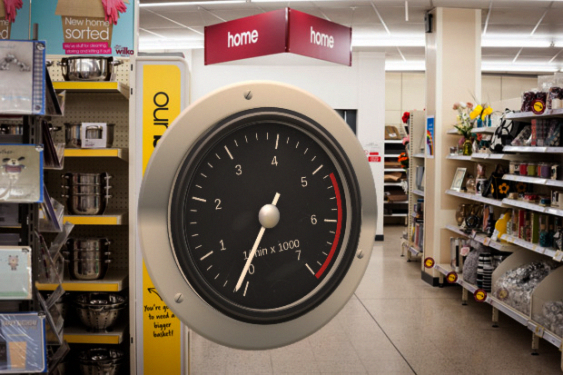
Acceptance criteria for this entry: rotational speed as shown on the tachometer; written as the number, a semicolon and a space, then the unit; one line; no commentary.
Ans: 200; rpm
